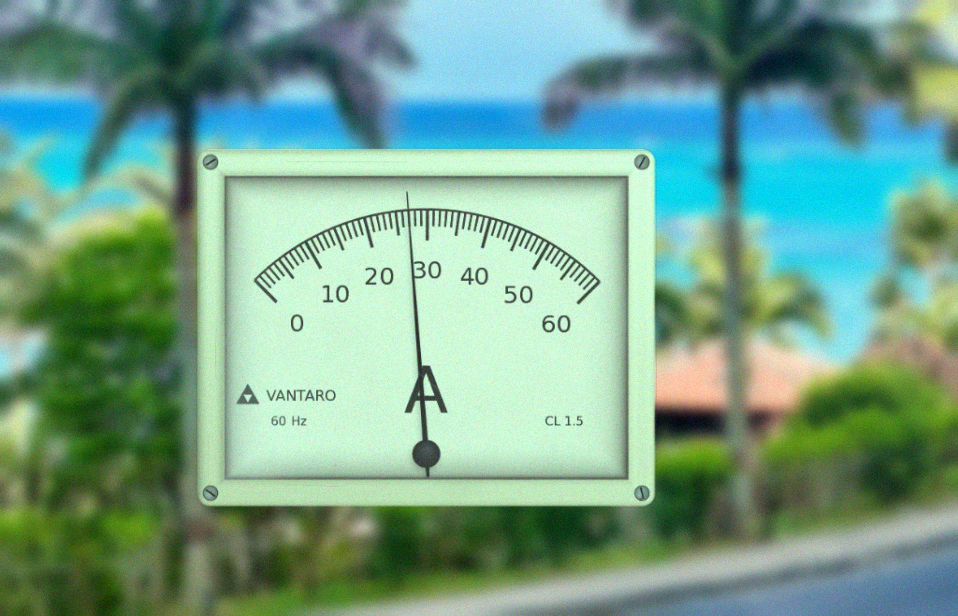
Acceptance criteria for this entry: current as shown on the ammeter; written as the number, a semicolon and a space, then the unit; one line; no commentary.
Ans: 27; A
